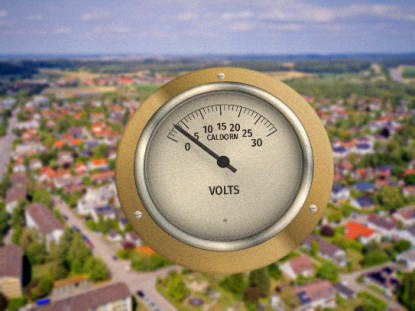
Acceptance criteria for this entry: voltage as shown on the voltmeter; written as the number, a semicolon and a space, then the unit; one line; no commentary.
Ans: 3; V
